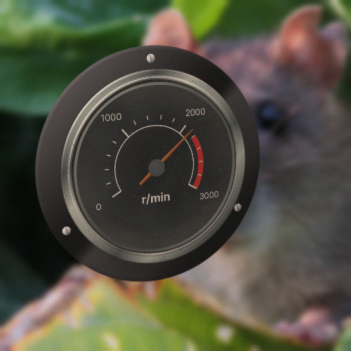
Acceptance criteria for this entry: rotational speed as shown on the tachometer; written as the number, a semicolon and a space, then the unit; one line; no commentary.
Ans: 2100; rpm
